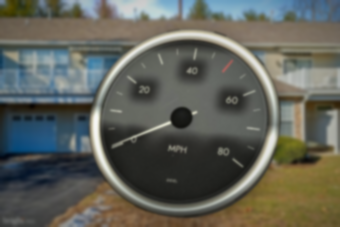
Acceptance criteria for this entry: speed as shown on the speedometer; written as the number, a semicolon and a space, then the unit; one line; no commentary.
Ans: 0; mph
